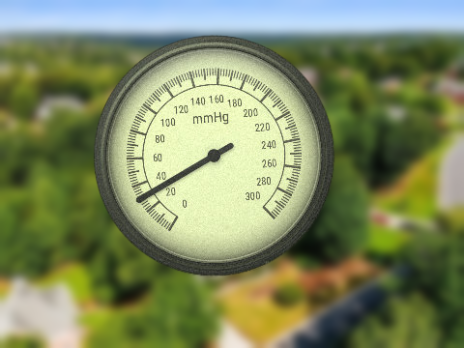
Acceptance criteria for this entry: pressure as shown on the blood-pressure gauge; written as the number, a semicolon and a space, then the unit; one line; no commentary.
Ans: 30; mmHg
